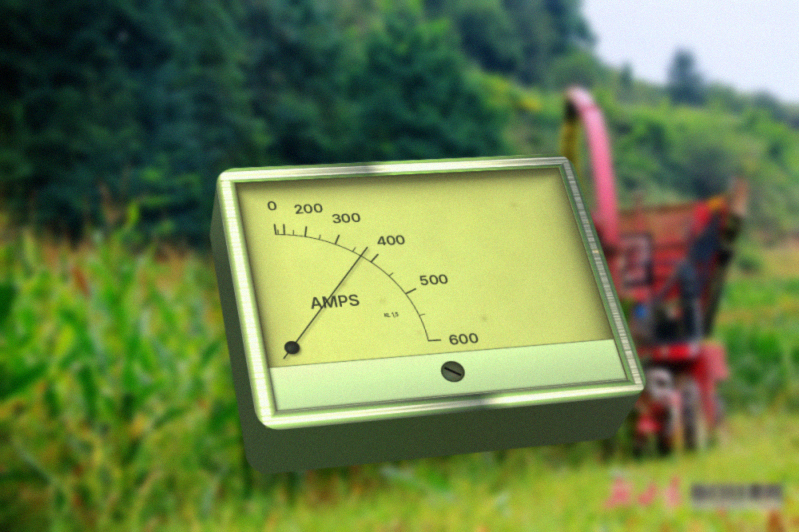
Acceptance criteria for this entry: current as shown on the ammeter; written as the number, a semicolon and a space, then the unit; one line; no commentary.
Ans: 375; A
